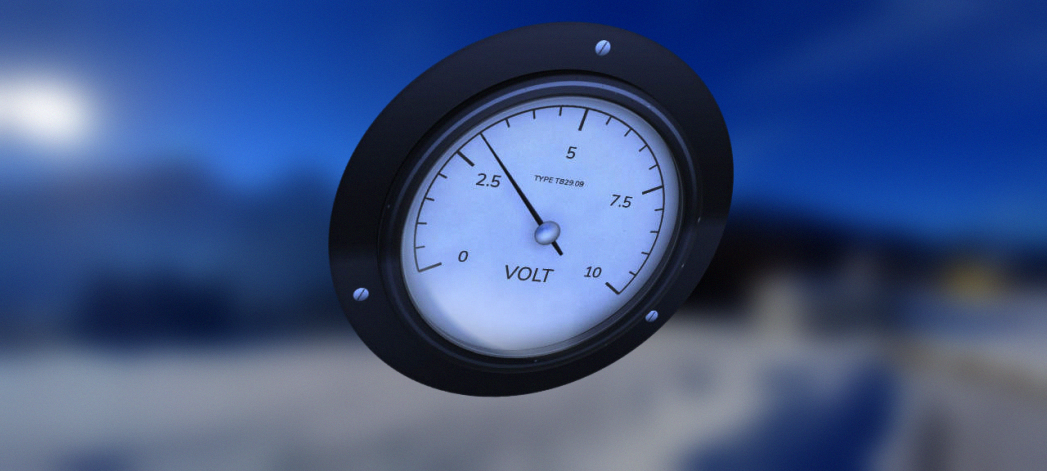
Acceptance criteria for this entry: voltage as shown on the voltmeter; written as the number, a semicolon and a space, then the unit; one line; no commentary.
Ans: 3; V
